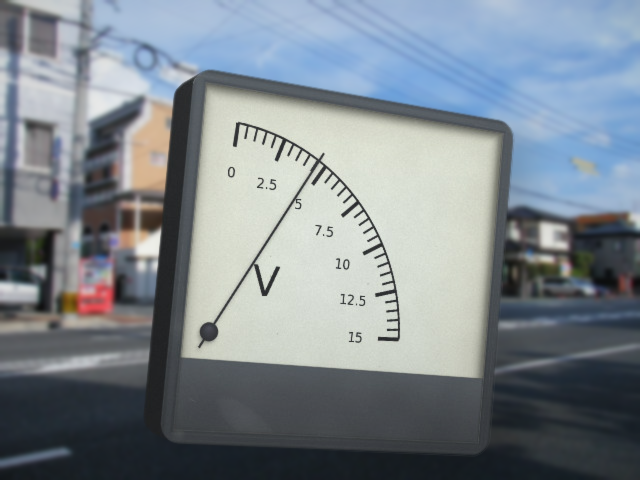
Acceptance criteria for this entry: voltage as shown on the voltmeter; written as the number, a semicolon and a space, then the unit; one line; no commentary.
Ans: 4.5; V
